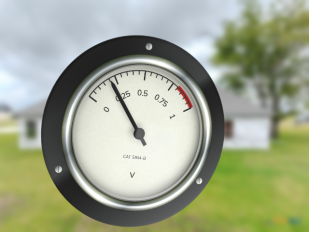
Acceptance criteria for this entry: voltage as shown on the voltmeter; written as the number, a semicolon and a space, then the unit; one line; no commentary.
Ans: 0.2; V
